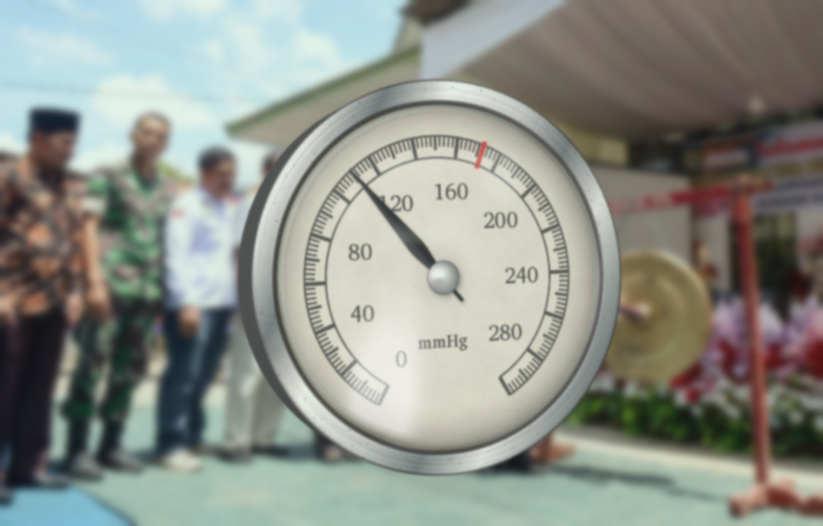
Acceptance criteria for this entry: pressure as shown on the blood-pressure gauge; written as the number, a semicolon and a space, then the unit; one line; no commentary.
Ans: 110; mmHg
